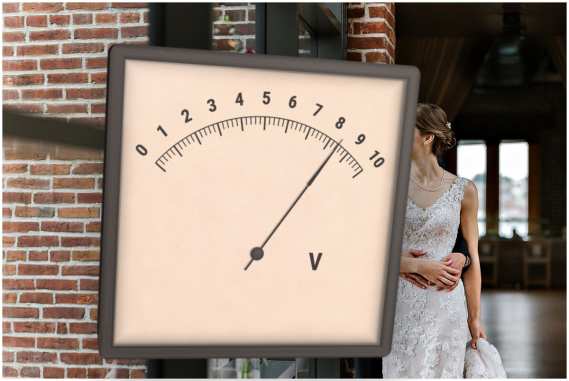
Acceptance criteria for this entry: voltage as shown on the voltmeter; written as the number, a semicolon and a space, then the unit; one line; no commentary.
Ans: 8.4; V
